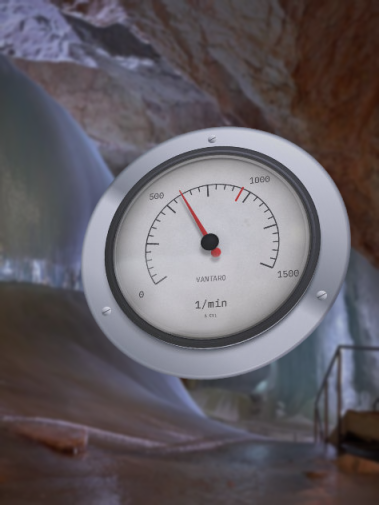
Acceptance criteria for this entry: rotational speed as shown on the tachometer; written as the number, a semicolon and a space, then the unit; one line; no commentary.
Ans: 600; rpm
